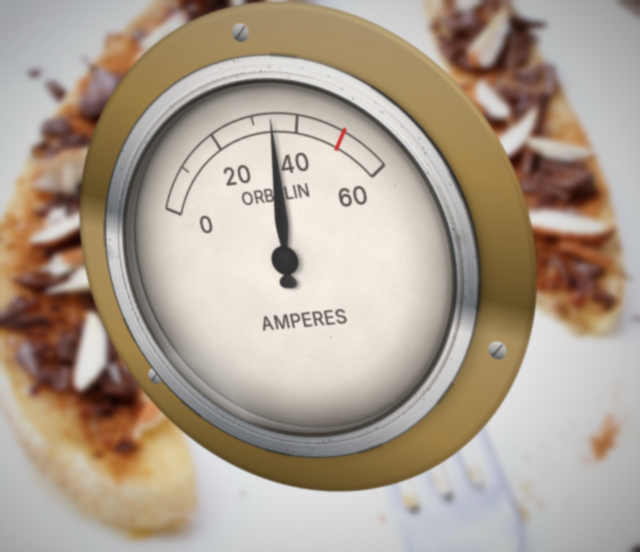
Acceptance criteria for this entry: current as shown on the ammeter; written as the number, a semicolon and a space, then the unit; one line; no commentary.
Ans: 35; A
